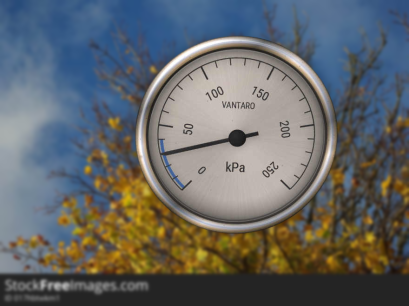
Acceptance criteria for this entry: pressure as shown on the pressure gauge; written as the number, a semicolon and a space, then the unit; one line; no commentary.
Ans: 30; kPa
